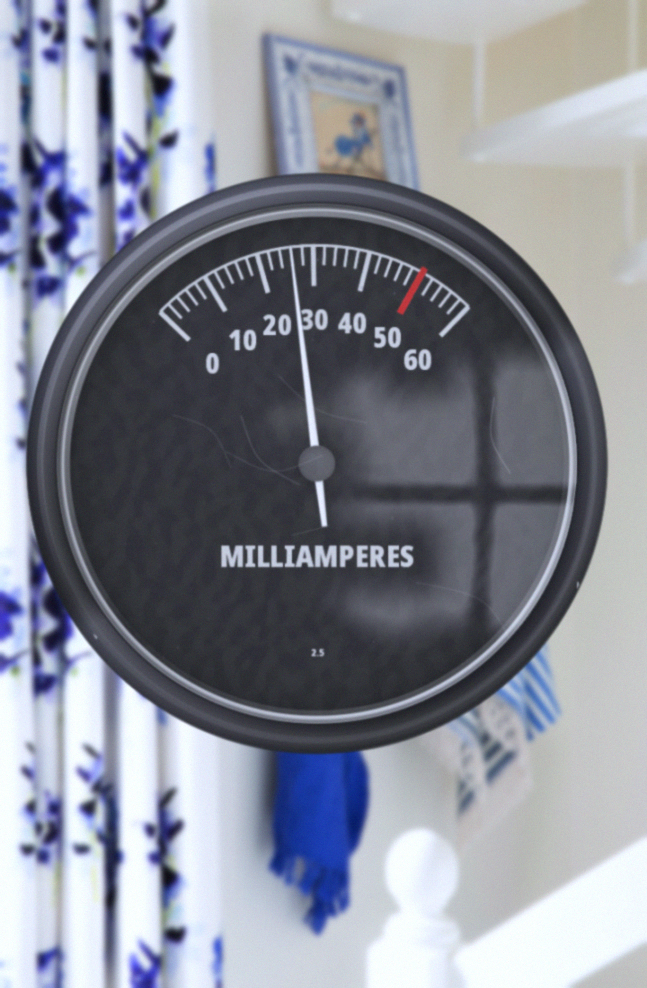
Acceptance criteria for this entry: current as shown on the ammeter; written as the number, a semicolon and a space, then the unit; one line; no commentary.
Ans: 26; mA
